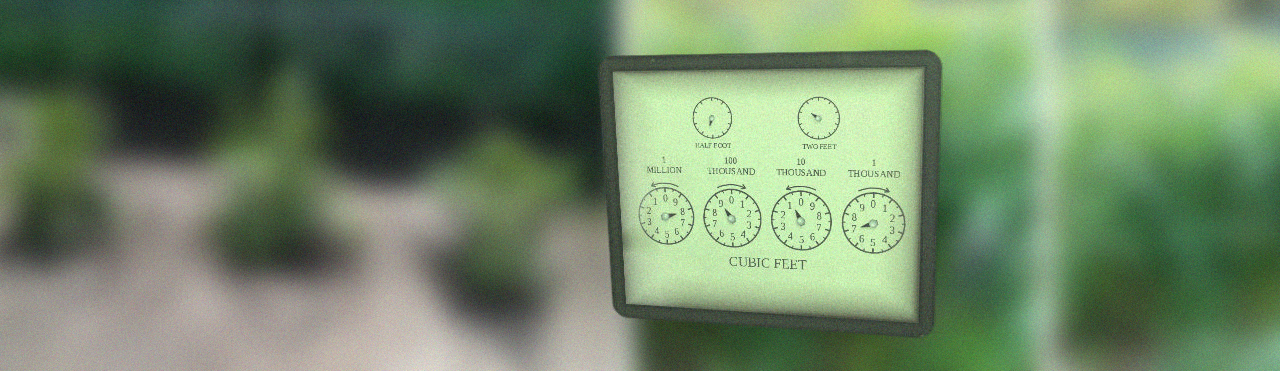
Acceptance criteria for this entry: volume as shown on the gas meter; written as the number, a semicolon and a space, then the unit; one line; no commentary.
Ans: 790700; ft³
